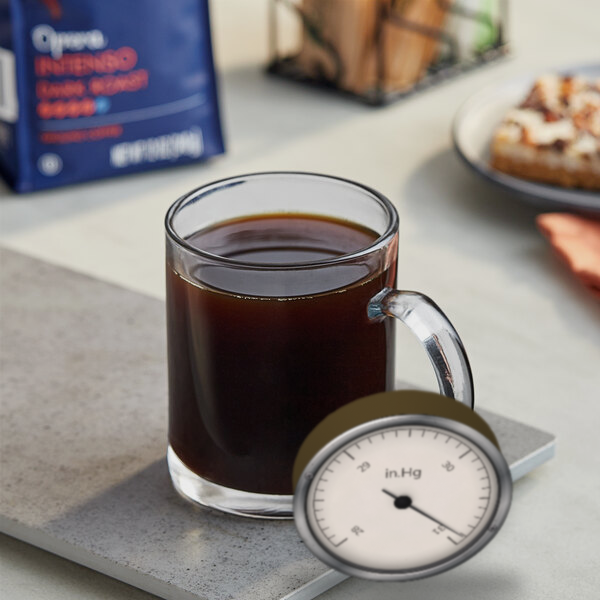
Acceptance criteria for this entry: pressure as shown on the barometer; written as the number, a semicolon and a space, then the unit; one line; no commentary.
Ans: 30.9; inHg
